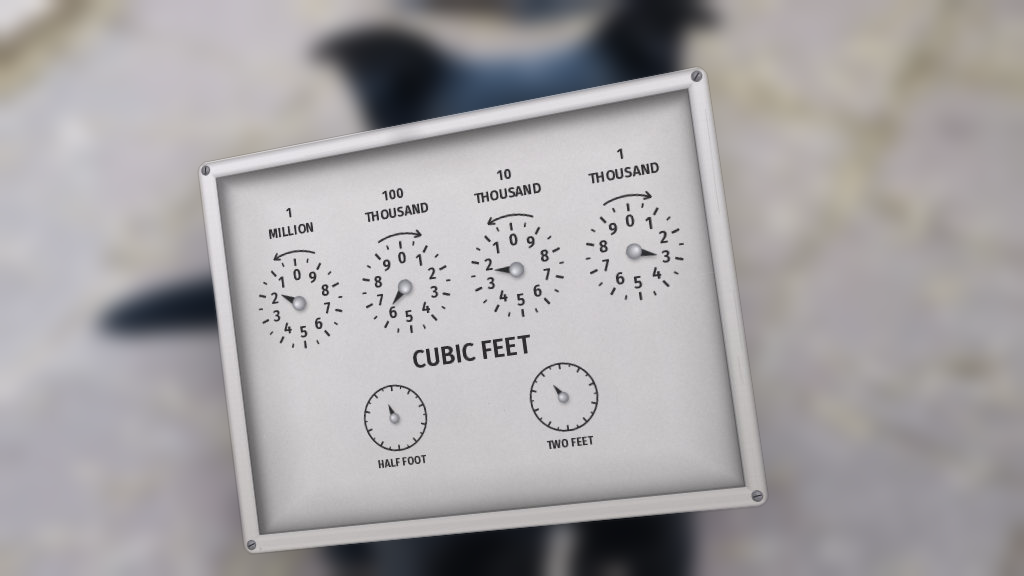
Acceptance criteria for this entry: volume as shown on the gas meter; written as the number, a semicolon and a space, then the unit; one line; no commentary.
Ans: 162300; ft³
